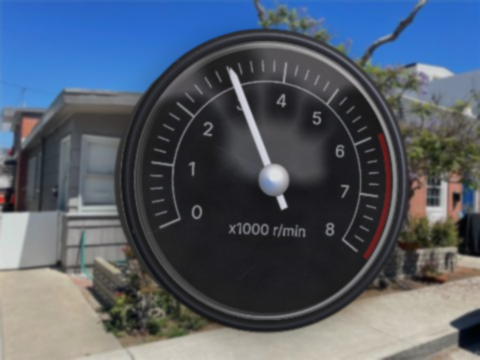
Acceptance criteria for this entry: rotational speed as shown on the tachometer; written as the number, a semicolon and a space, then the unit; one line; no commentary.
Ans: 3000; rpm
